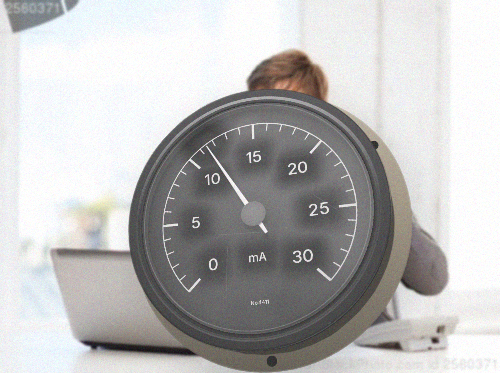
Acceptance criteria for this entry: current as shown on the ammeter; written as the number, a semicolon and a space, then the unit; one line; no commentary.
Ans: 11.5; mA
